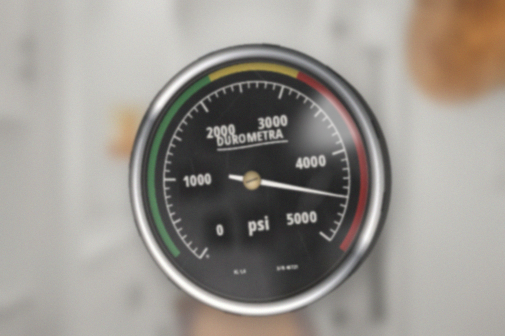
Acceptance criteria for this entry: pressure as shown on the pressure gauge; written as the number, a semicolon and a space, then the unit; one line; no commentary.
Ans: 4500; psi
